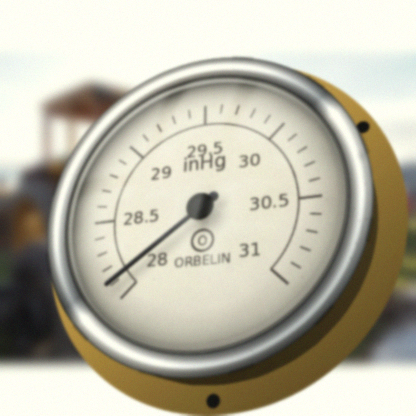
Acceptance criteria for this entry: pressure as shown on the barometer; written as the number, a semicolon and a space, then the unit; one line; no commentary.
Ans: 28.1; inHg
